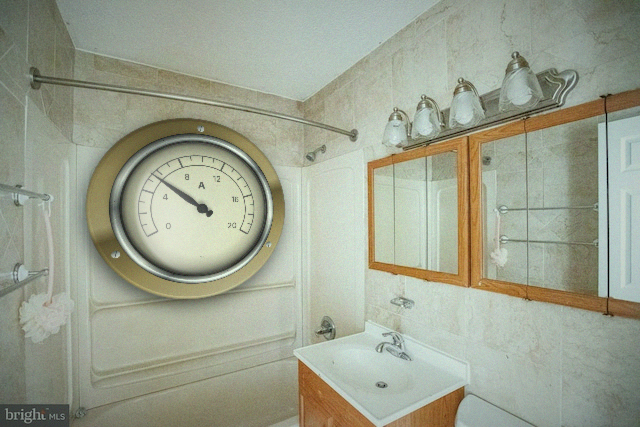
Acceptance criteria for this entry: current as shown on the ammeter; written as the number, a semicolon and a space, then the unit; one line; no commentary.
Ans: 5.5; A
